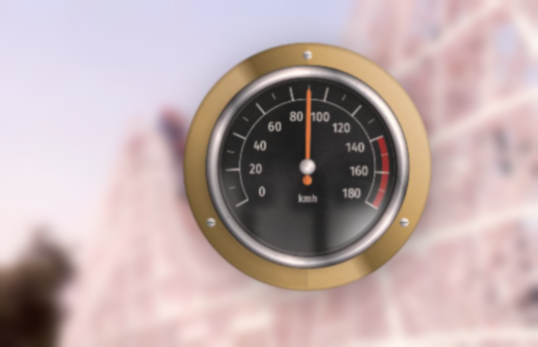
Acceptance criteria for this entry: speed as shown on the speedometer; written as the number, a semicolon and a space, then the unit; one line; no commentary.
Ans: 90; km/h
